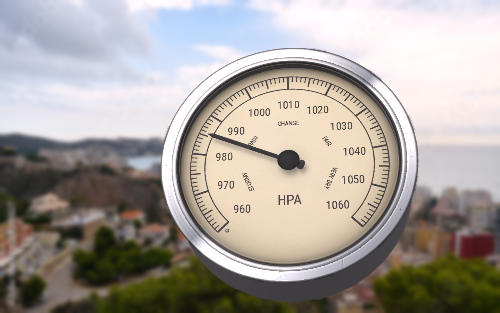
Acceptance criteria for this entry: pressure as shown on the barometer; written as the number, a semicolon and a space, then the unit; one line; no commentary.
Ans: 985; hPa
